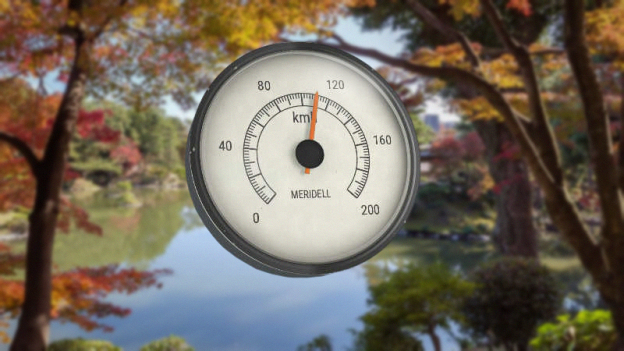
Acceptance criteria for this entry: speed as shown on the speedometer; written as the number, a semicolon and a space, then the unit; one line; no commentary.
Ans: 110; km/h
